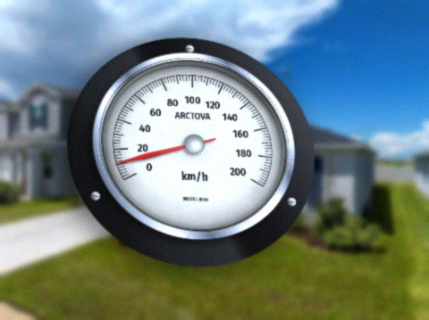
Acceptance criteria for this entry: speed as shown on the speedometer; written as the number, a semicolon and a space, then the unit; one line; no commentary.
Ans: 10; km/h
